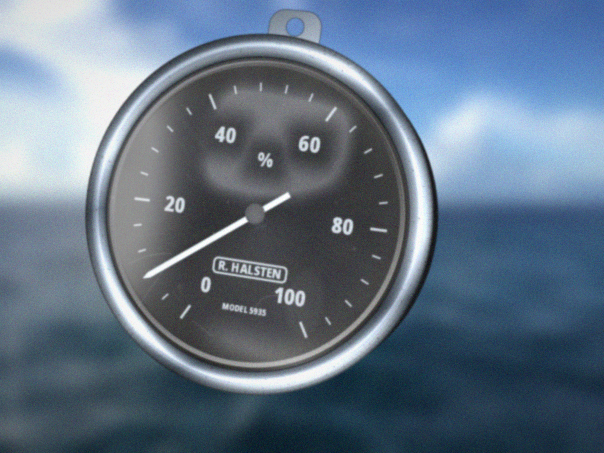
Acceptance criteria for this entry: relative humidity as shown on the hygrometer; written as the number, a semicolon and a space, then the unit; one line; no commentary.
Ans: 8; %
